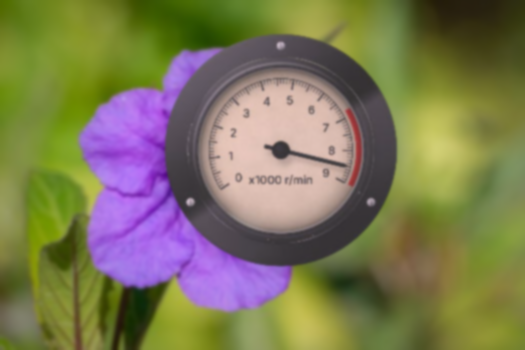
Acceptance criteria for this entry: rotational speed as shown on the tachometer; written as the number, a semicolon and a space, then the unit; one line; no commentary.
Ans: 8500; rpm
